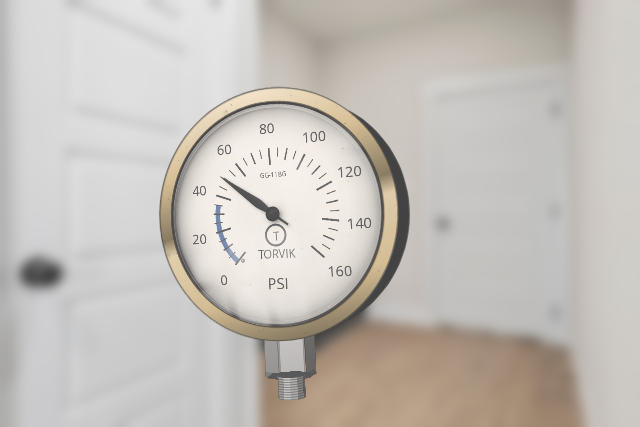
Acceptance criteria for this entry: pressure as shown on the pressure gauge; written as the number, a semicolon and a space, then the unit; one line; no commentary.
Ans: 50; psi
